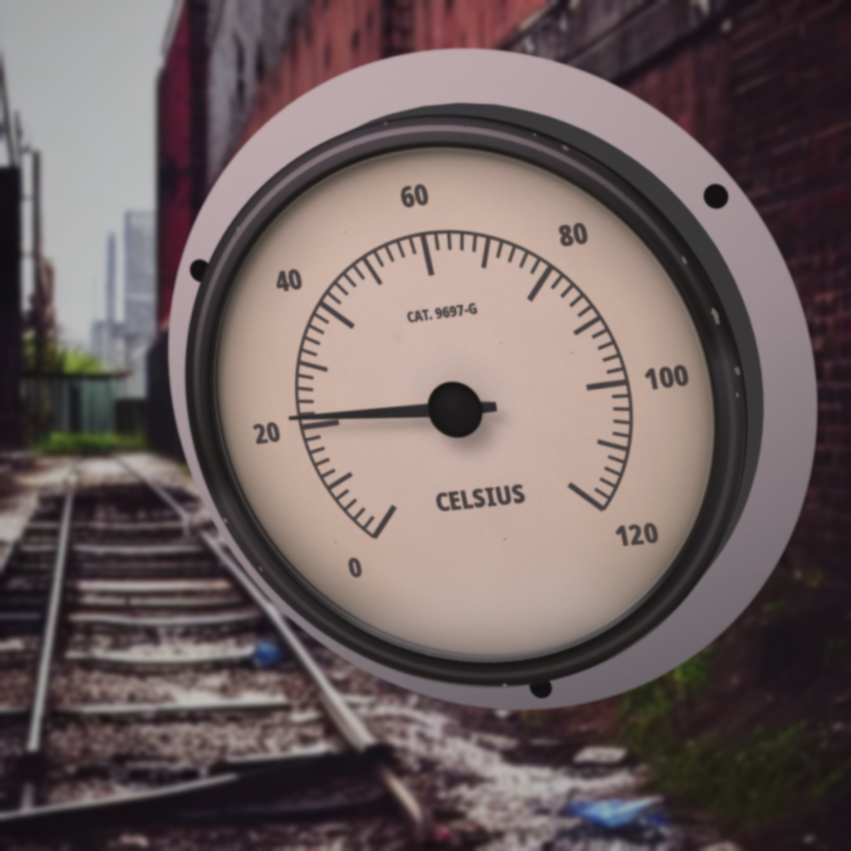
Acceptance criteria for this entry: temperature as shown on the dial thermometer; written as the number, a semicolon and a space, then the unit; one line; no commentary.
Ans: 22; °C
